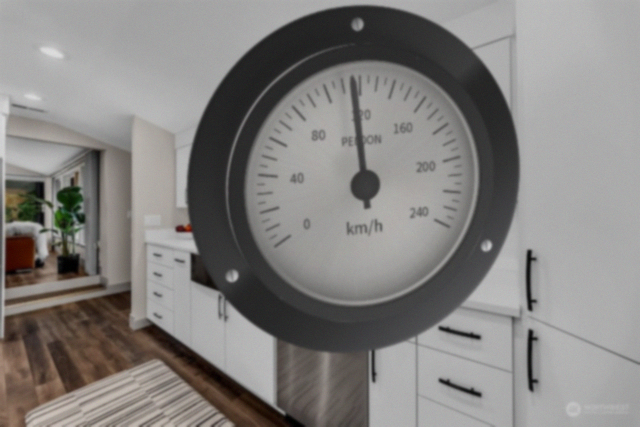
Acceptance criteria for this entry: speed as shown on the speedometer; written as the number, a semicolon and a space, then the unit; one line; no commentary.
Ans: 115; km/h
